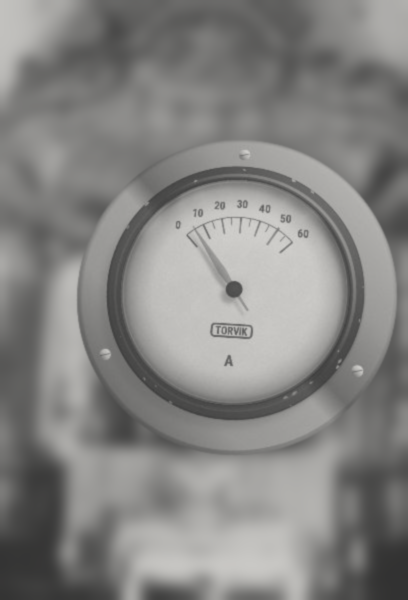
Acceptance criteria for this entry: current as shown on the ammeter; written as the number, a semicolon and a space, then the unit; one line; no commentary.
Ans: 5; A
